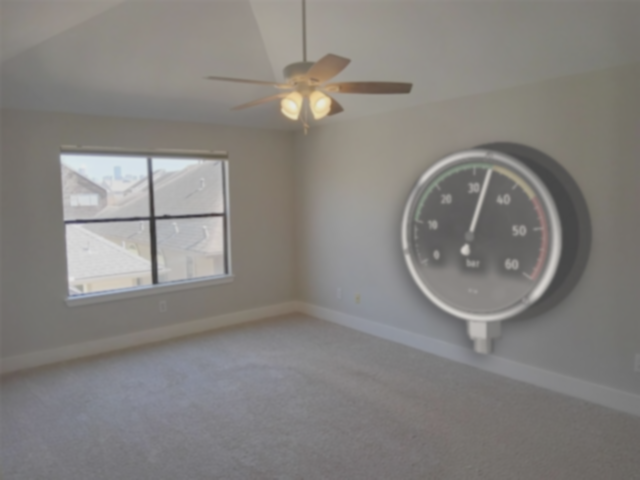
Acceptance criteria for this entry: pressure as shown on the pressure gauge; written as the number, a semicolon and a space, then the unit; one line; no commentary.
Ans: 34; bar
